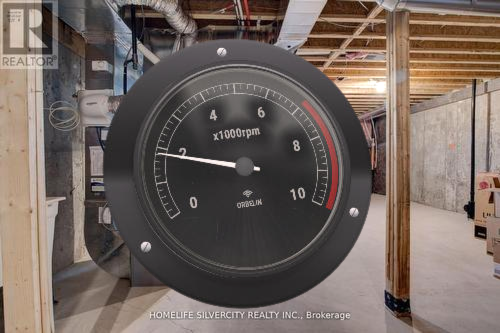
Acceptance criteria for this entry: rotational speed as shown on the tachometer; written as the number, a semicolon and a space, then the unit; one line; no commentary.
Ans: 1800; rpm
